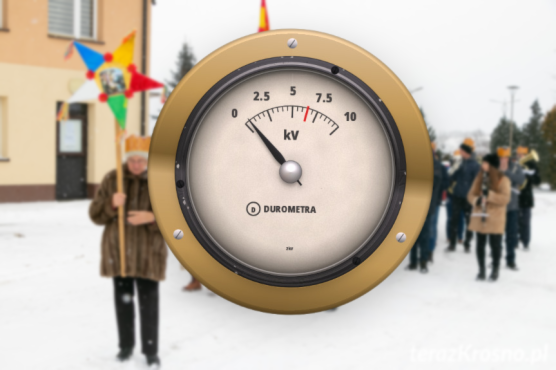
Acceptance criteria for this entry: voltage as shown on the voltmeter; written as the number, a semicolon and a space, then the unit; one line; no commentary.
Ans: 0.5; kV
